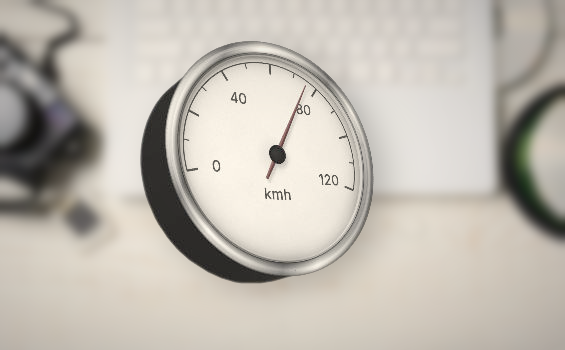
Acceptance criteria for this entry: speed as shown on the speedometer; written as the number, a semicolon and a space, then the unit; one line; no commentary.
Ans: 75; km/h
